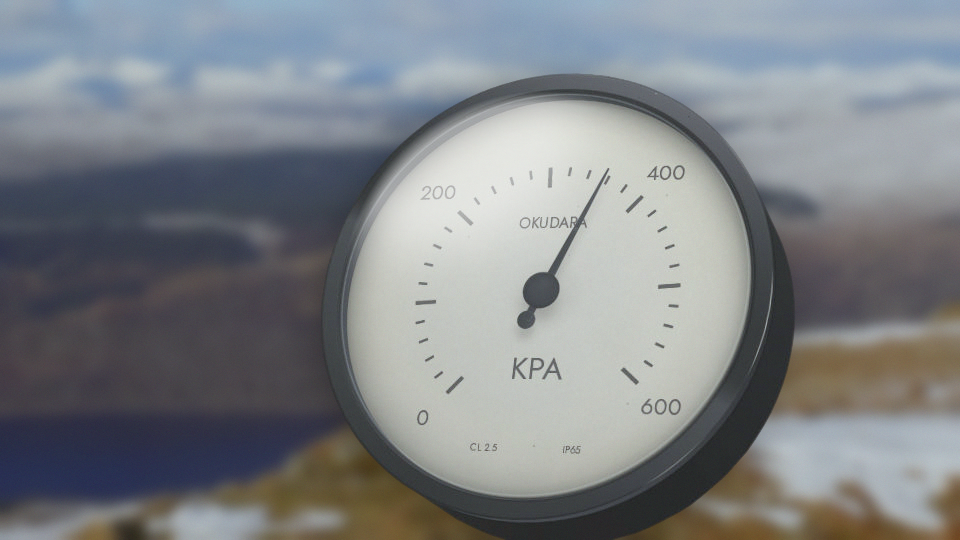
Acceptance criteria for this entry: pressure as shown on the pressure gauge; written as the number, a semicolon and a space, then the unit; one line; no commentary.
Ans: 360; kPa
